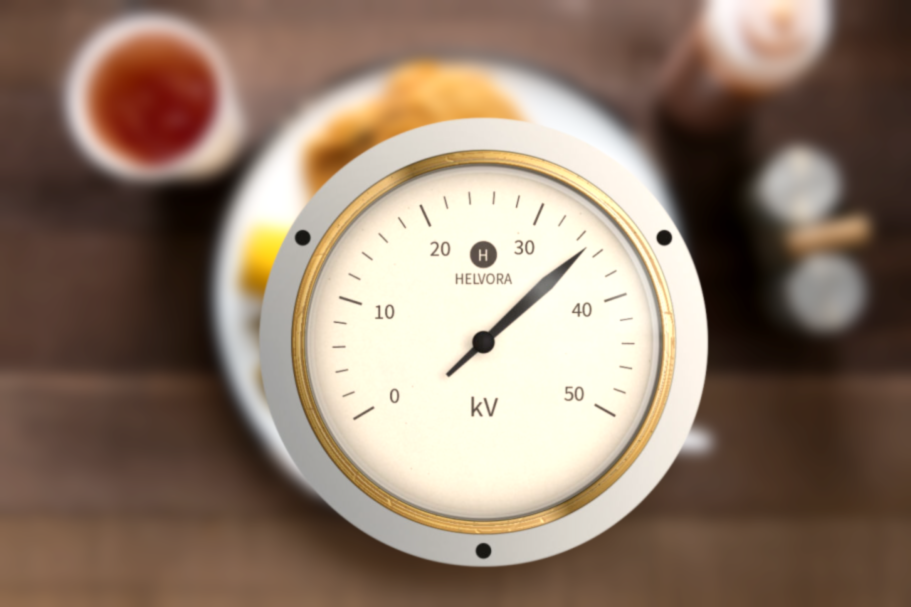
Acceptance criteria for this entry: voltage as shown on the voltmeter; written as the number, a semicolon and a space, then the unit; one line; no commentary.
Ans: 35; kV
